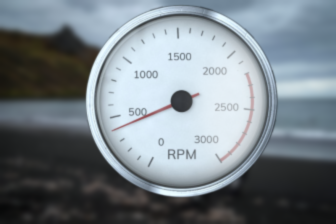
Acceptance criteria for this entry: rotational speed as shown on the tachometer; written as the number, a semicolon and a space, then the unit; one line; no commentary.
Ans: 400; rpm
